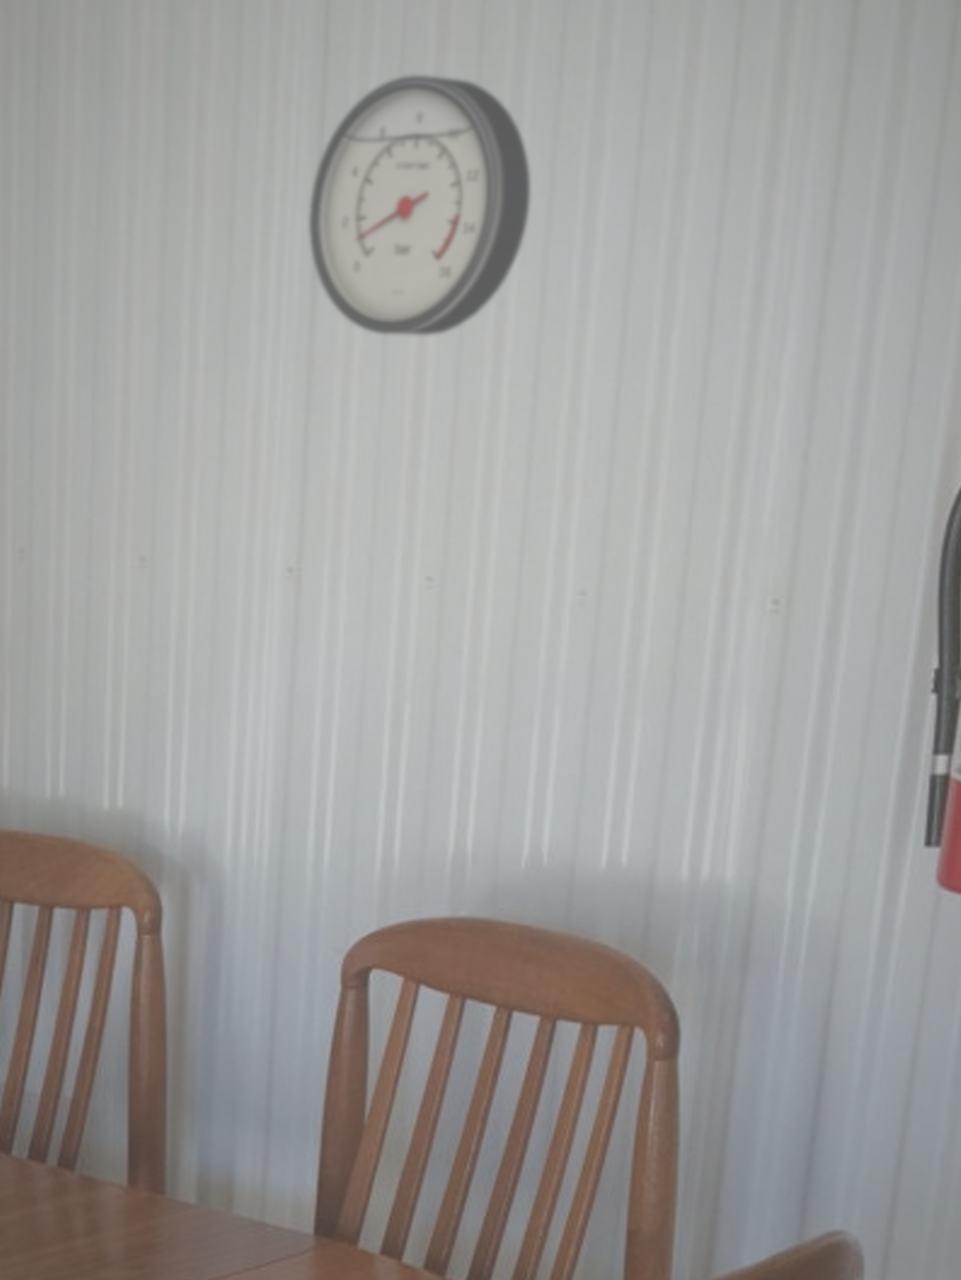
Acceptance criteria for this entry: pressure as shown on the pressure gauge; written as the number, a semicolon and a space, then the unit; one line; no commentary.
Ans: 1; bar
